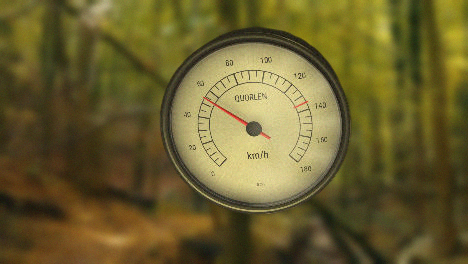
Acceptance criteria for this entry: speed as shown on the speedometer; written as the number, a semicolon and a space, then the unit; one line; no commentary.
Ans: 55; km/h
